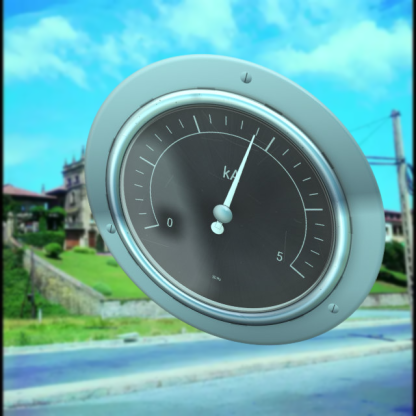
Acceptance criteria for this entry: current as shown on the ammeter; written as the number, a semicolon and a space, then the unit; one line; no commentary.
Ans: 2.8; kA
